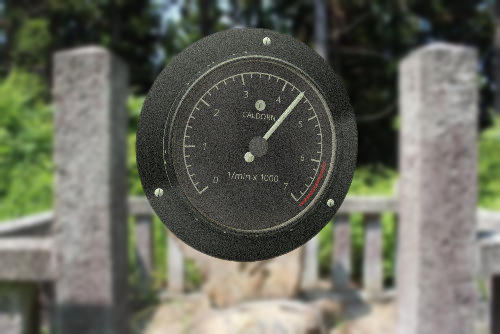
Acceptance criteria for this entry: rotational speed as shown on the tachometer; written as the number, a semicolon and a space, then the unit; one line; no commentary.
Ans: 4400; rpm
